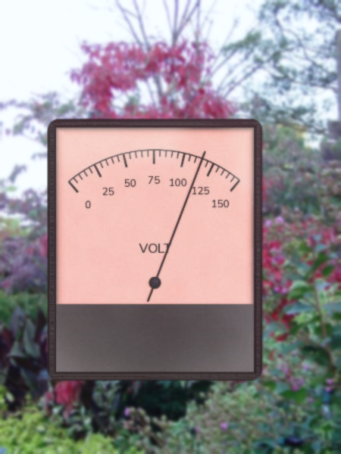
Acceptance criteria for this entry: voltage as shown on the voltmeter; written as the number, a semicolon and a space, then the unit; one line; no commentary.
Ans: 115; V
